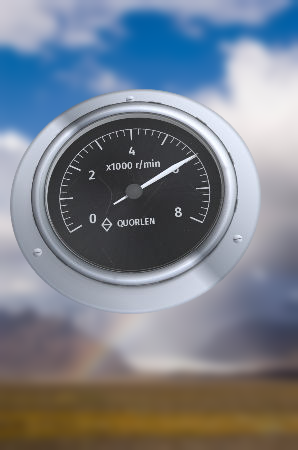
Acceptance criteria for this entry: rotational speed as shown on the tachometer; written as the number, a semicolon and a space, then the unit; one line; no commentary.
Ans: 6000; rpm
